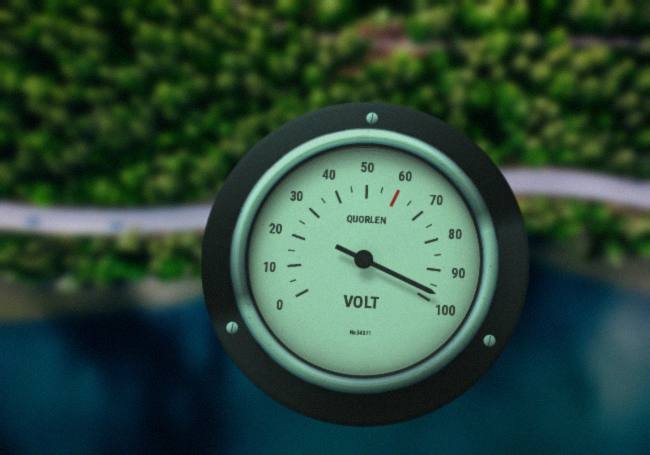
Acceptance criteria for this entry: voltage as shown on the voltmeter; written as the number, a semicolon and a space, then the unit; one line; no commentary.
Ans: 97.5; V
